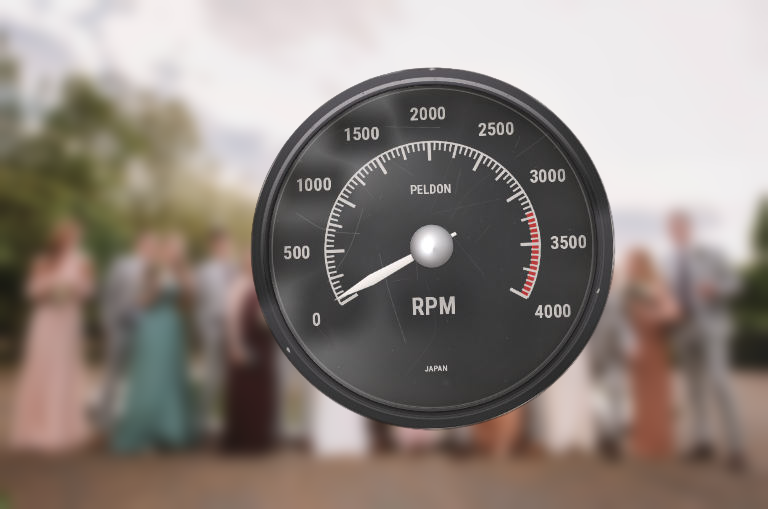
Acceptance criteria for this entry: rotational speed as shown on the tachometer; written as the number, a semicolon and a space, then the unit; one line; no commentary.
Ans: 50; rpm
